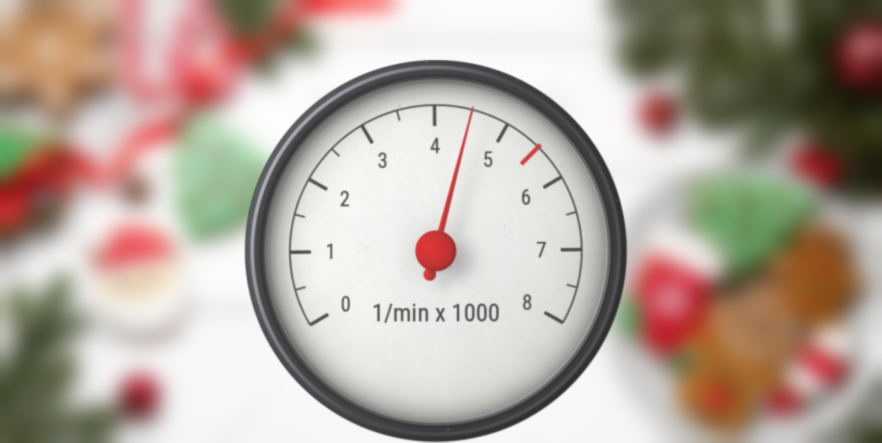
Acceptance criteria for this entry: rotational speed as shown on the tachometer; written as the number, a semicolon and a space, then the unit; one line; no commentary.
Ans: 4500; rpm
